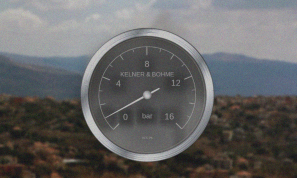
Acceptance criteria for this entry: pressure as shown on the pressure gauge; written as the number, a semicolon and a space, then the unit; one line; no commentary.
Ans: 1; bar
